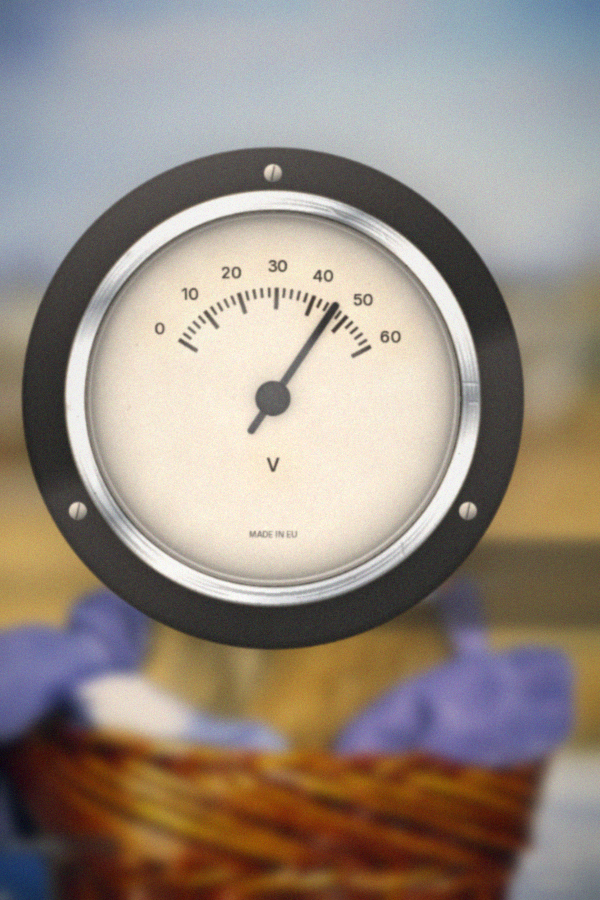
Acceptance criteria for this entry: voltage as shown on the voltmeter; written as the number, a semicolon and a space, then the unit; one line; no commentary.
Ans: 46; V
